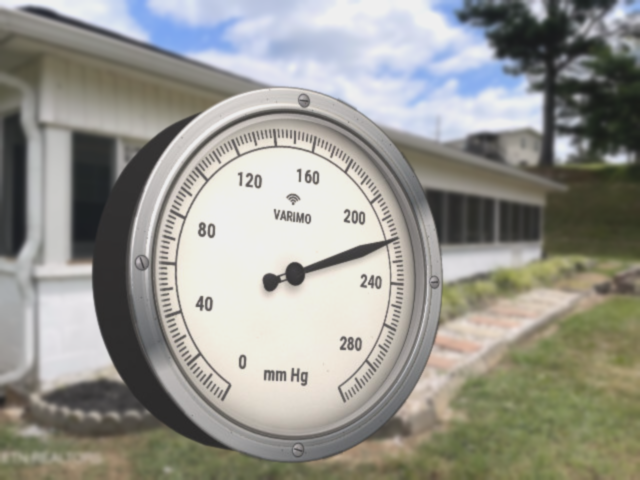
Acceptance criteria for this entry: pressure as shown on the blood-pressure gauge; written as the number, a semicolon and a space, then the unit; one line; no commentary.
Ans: 220; mmHg
